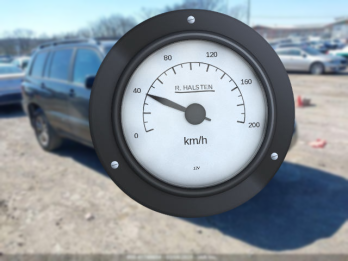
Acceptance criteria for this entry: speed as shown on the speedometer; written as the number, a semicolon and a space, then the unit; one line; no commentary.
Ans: 40; km/h
